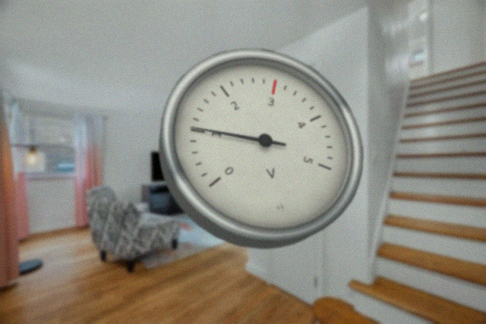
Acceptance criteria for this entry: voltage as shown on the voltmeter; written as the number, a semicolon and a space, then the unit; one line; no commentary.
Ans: 1; V
